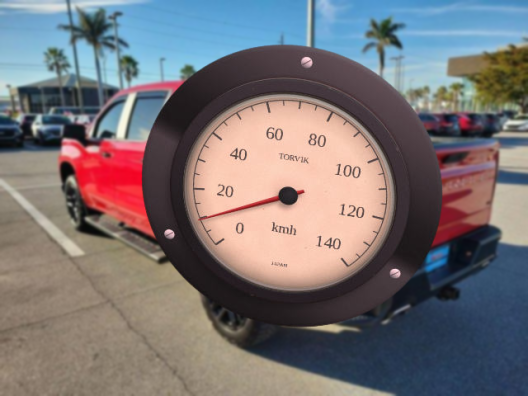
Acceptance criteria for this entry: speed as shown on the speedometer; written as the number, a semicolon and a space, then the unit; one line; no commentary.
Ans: 10; km/h
